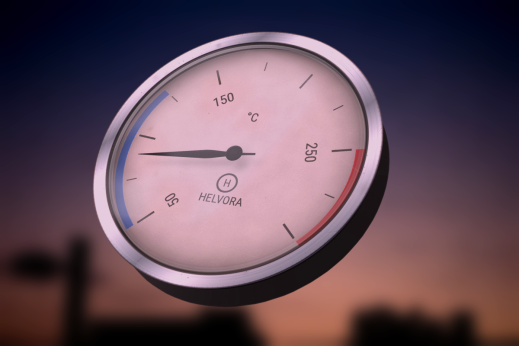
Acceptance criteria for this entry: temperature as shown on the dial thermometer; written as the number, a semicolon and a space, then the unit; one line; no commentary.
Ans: 87.5; °C
